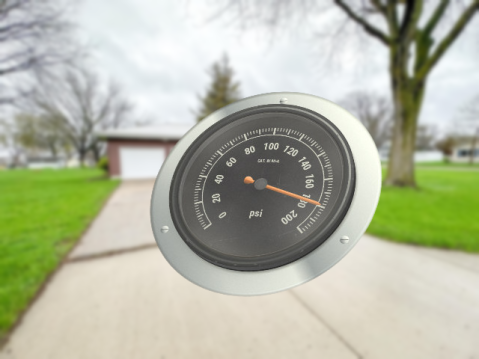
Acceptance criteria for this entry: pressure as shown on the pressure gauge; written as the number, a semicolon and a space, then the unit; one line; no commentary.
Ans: 180; psi
